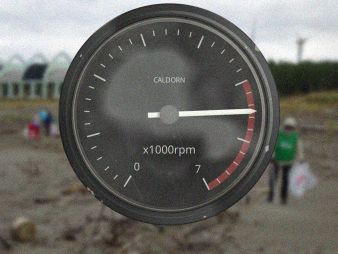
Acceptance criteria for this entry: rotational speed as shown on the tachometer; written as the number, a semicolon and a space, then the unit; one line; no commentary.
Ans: 5500; rpm
